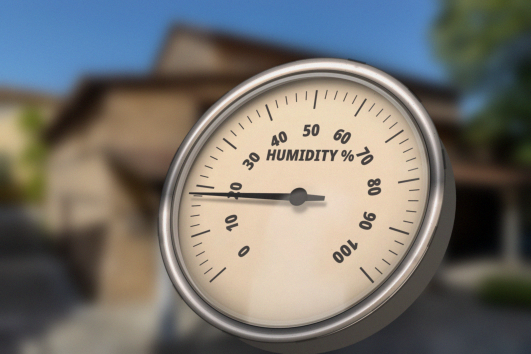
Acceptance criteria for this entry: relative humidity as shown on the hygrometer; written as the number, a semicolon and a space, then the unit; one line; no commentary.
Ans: 18; %
